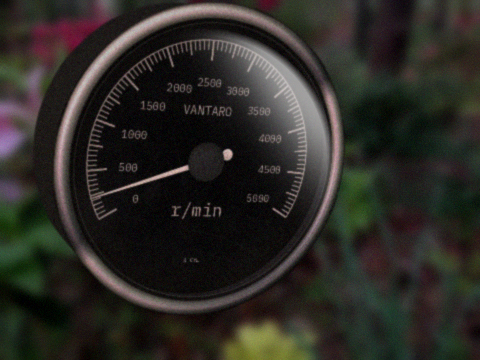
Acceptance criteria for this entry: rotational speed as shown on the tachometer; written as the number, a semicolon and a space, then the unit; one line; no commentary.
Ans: 250; rpm
